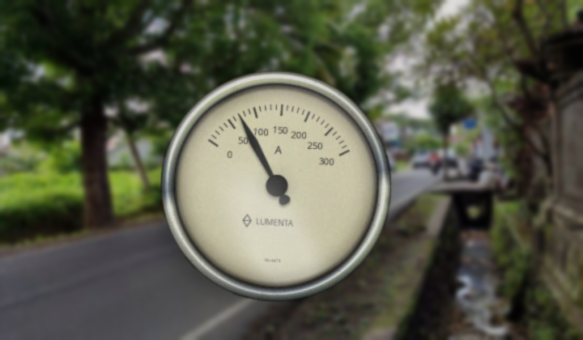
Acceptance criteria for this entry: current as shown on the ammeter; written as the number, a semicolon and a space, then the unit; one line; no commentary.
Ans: 70; A
